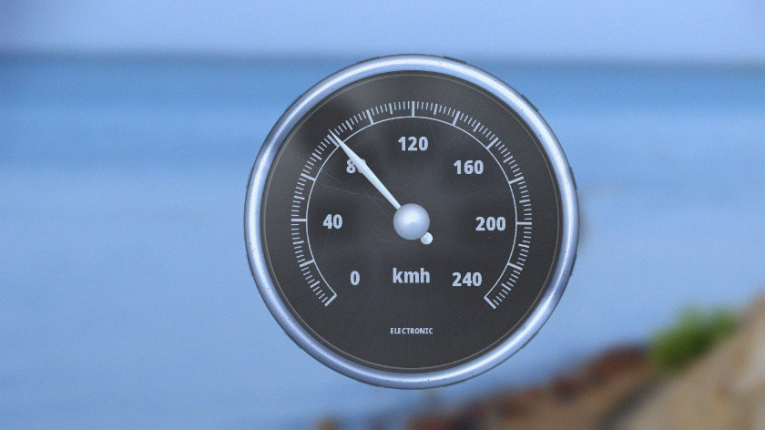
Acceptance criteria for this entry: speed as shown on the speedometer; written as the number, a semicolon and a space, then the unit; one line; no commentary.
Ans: 82; km/h
